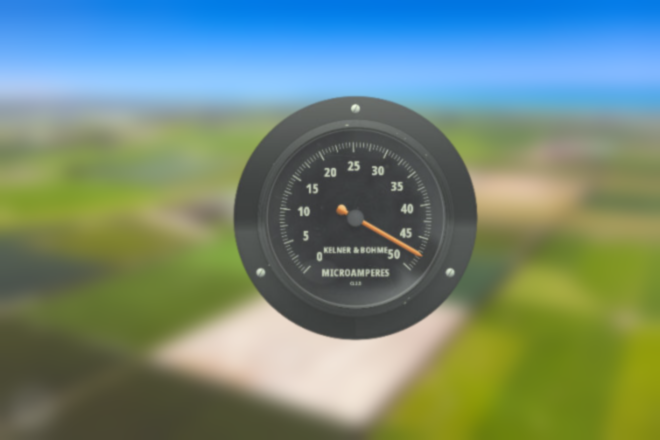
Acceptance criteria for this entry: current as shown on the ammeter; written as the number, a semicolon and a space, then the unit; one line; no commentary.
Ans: 47.5; µA
